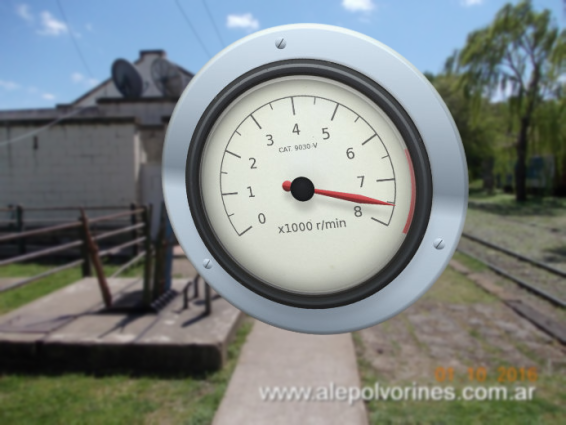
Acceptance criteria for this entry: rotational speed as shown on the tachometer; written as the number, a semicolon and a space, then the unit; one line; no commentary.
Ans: 7500; rpm
